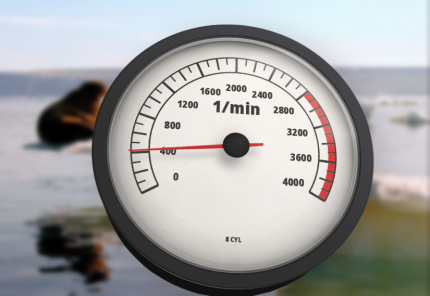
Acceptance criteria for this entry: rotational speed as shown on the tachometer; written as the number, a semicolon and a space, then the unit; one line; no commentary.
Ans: 400; rpm
